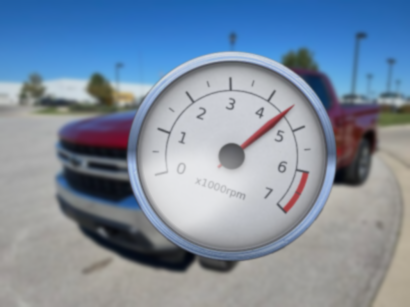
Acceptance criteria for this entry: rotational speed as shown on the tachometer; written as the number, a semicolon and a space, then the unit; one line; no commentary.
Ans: 4500; rpm
